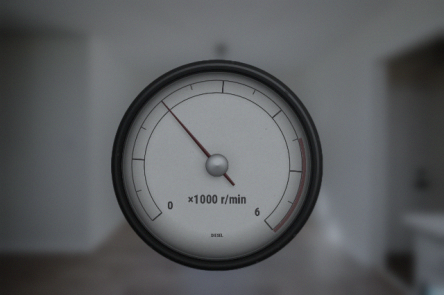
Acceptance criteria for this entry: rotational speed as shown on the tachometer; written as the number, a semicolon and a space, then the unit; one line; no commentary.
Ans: 2000; rpm
